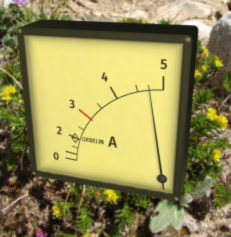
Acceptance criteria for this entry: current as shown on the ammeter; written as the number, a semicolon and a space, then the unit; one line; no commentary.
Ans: 4.75; A
